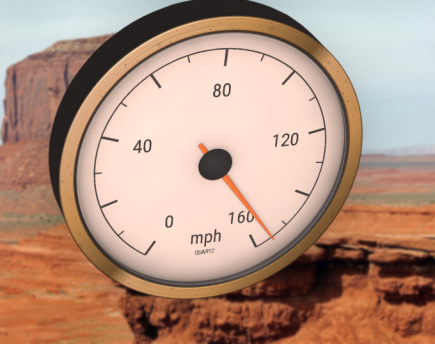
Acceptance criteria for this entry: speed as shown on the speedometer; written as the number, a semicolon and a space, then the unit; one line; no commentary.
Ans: 155; mph
